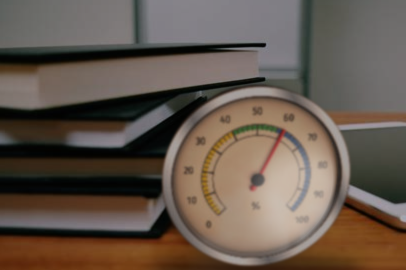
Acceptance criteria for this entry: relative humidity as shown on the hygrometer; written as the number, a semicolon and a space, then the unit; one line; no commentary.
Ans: 60; %
